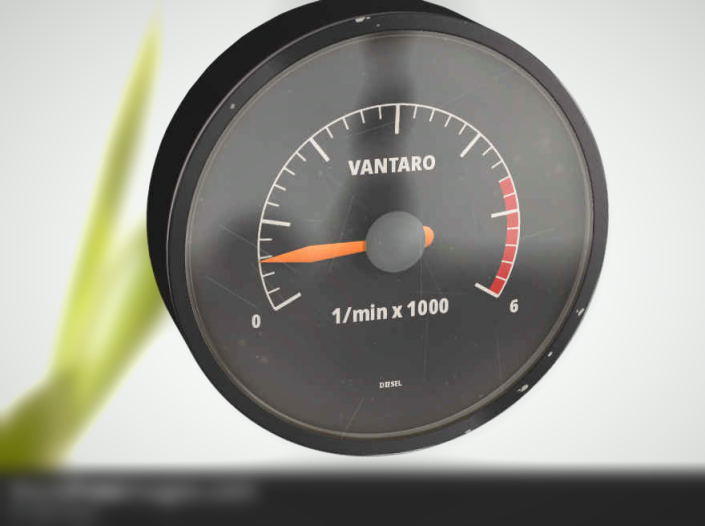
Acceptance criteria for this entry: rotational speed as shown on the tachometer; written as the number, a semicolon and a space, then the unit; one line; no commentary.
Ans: 600; rpm
